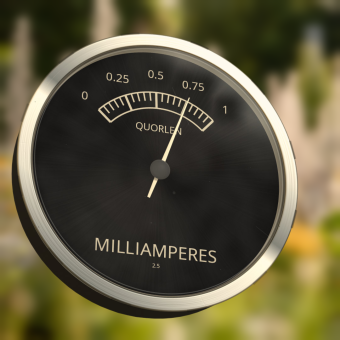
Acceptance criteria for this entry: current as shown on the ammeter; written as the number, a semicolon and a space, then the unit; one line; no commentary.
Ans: 0.75; mA
